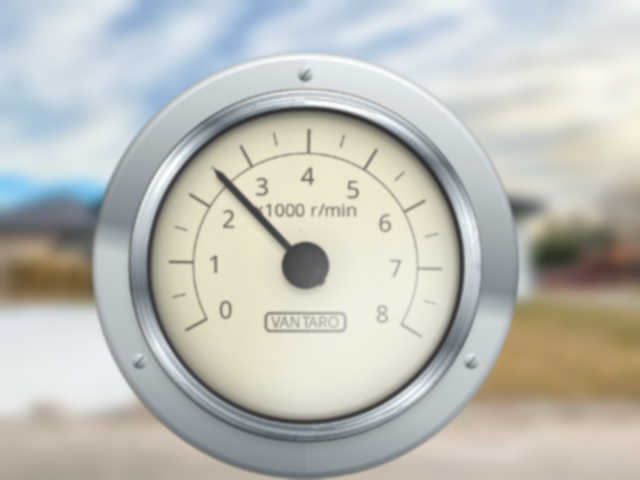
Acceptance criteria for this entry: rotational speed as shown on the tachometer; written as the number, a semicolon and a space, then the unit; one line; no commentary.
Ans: 2500; rpm
